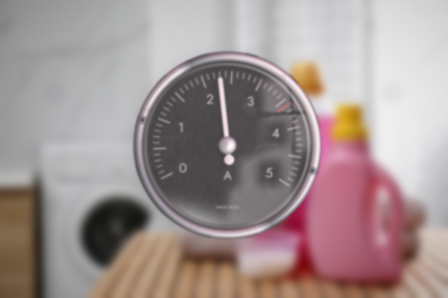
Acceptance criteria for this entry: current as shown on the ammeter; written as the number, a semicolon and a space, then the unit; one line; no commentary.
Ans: 2.3; A
